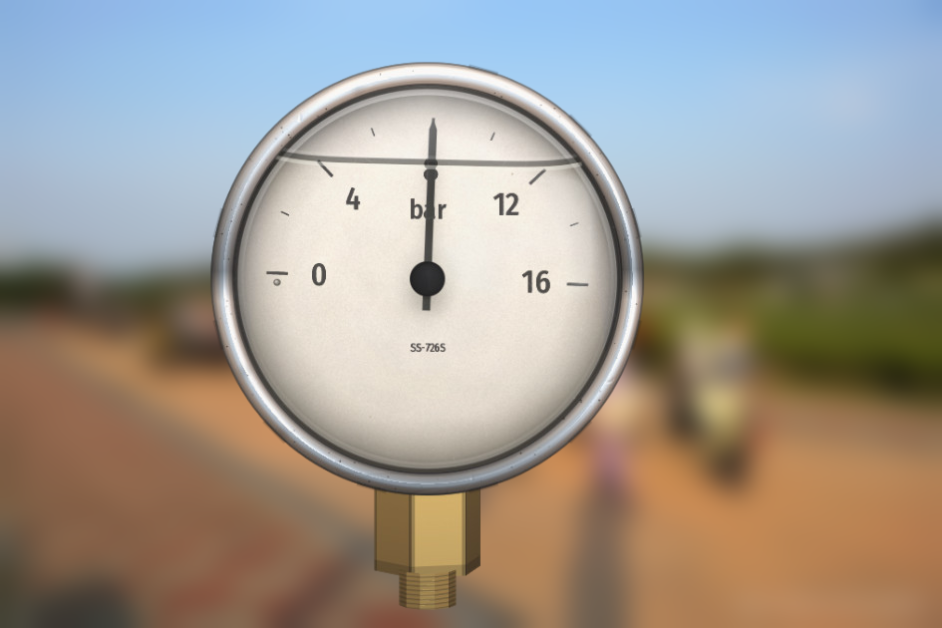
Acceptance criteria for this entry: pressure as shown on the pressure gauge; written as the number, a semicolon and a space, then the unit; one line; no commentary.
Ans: 8; bar
